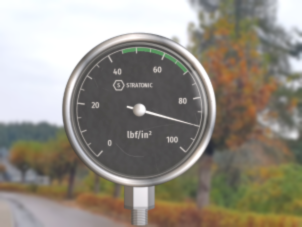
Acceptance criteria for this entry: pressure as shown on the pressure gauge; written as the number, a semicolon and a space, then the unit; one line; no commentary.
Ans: 90; psi
